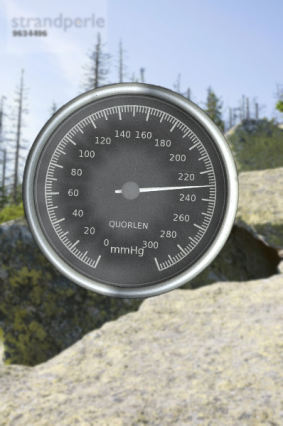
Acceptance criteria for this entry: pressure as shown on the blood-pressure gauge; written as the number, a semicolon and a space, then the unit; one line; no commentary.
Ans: 230; mmHg
